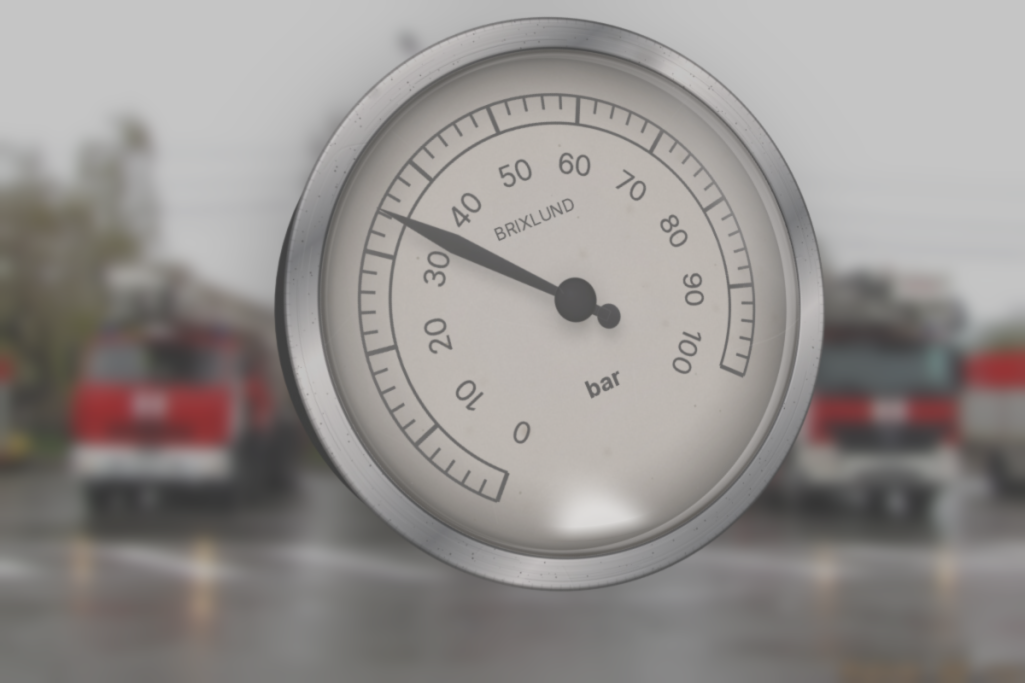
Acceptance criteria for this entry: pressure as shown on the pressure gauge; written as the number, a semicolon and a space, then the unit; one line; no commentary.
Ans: 34; bar
